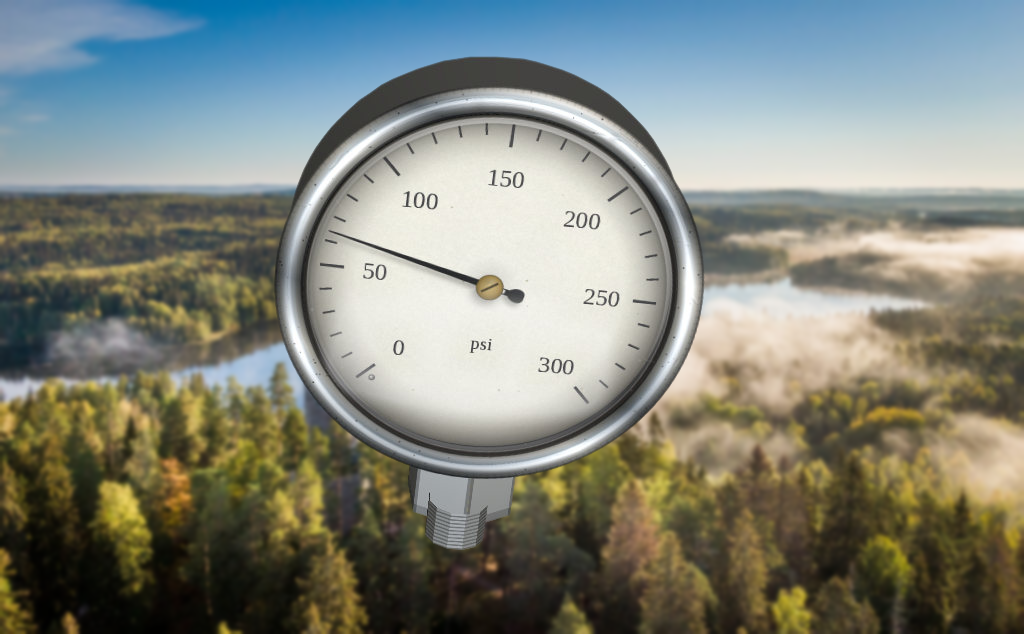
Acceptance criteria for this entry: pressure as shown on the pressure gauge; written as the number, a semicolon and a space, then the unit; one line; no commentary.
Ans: 65; psi
